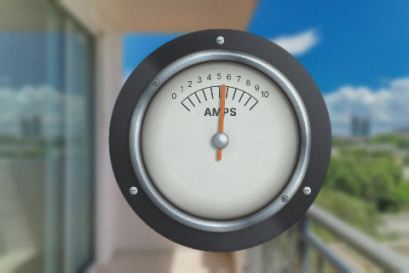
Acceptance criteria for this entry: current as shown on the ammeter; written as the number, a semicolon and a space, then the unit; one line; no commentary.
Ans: 5.5; A
